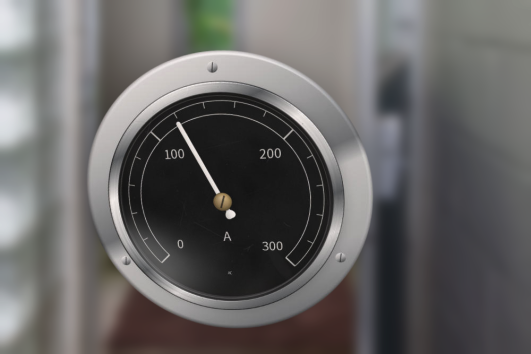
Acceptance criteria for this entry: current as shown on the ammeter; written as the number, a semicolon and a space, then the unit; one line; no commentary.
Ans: 120; A
